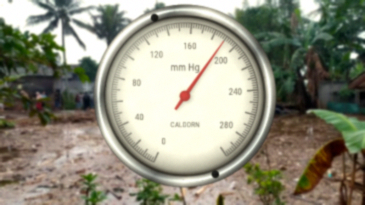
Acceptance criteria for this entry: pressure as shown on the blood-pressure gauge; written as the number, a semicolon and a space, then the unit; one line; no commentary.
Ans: 190; mmHg
